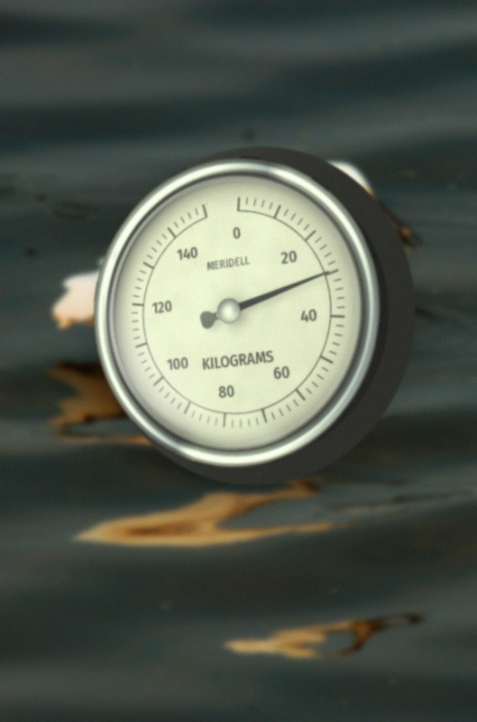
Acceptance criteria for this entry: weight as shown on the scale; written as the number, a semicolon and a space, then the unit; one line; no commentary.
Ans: 30; kg
